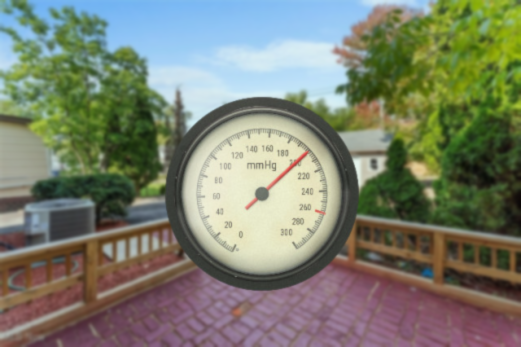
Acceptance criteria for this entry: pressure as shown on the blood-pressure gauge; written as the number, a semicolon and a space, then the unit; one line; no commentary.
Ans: 200; mmHg
